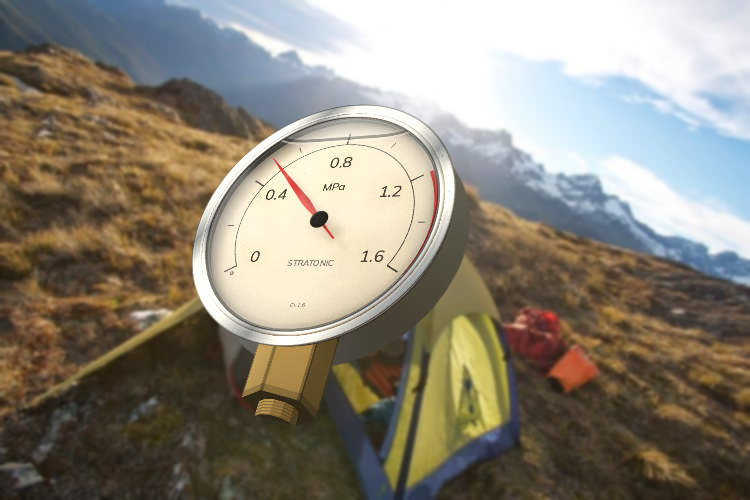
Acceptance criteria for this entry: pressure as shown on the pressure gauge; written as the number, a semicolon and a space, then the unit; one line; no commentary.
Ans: 0.5; MPa
